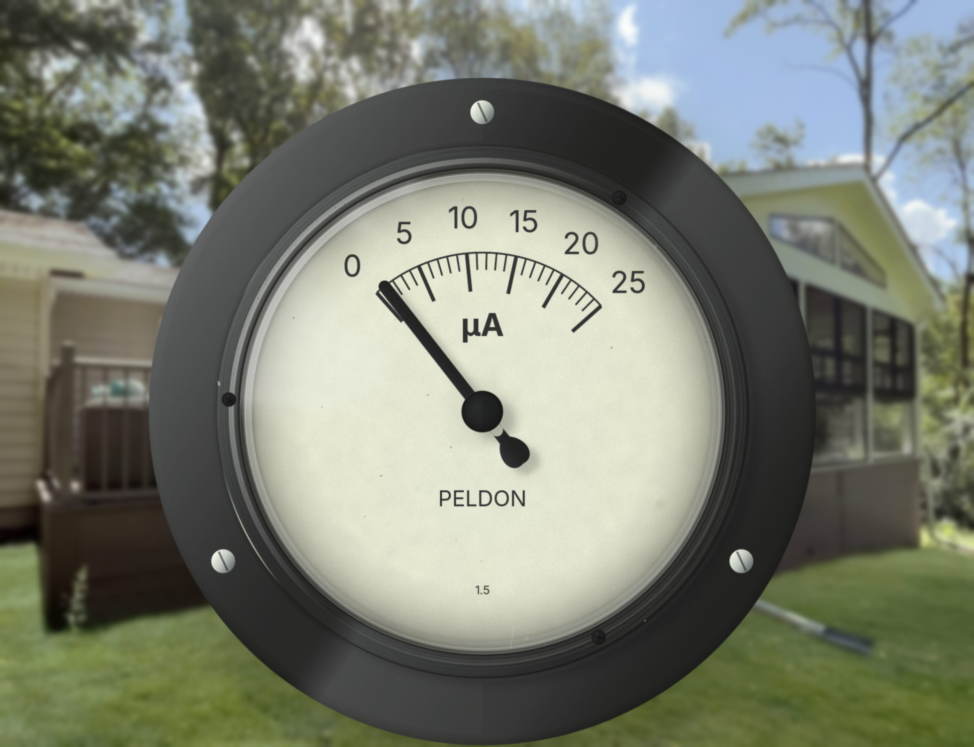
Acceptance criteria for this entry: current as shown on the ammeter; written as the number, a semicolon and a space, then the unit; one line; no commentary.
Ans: 1; µA
